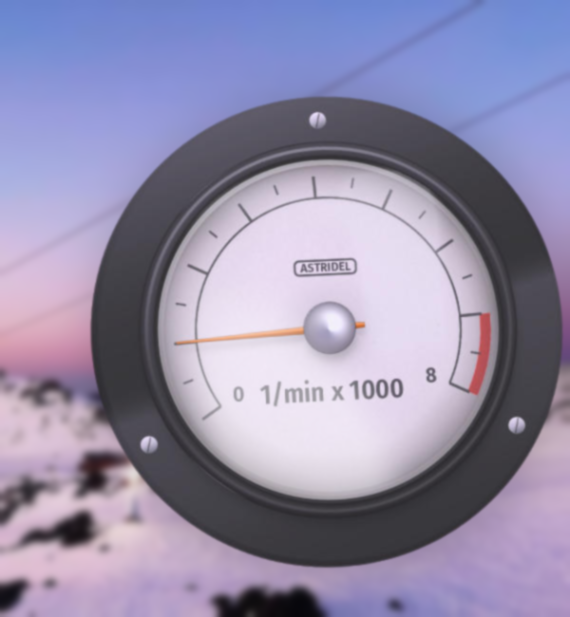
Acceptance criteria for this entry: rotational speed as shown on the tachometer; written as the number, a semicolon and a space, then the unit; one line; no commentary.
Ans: 1000; rpm
